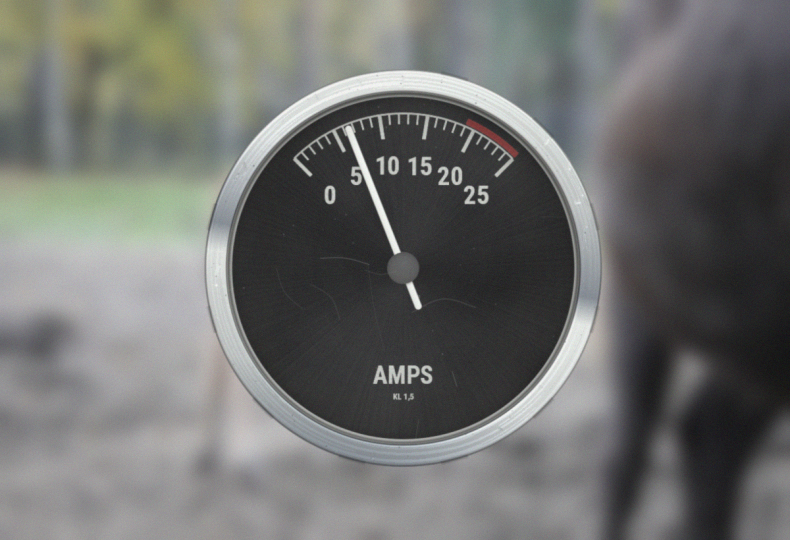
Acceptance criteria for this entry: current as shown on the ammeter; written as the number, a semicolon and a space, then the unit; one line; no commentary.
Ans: 6.5; A
